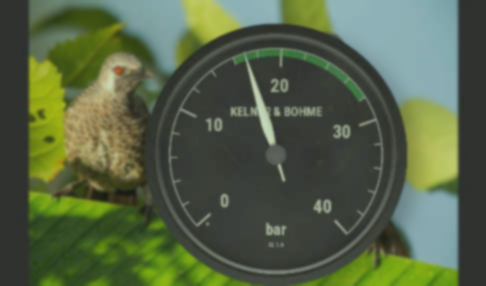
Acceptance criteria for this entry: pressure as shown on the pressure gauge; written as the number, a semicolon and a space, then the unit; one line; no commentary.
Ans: 17; bar
